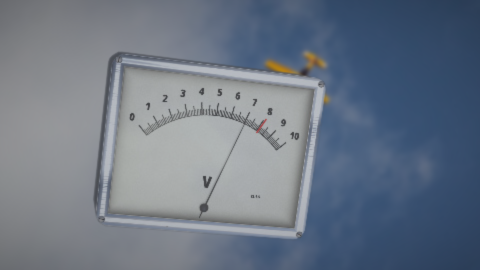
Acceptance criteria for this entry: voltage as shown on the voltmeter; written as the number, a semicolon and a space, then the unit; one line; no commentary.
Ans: 7; V
